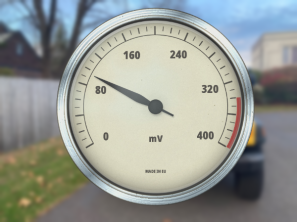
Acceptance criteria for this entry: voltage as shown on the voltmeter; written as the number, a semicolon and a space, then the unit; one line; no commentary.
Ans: 95; mV
